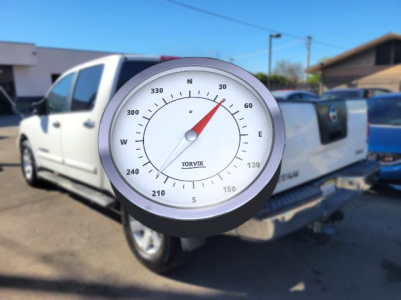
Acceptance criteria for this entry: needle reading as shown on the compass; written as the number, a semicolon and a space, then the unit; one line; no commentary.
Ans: 40; °
